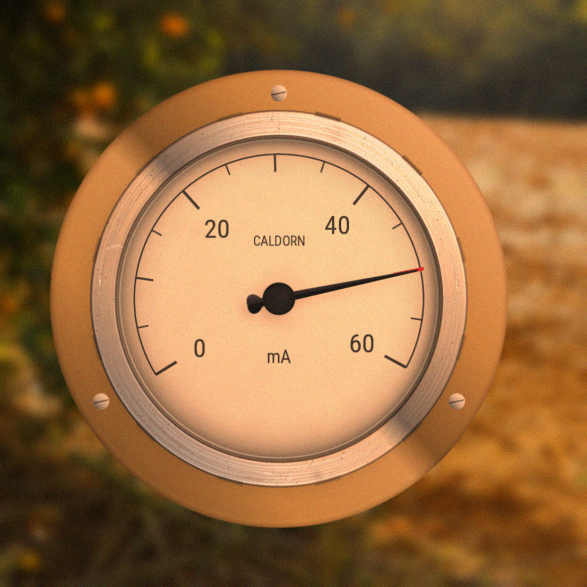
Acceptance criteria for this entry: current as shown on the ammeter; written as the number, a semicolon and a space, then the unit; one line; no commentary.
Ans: 50; mA
